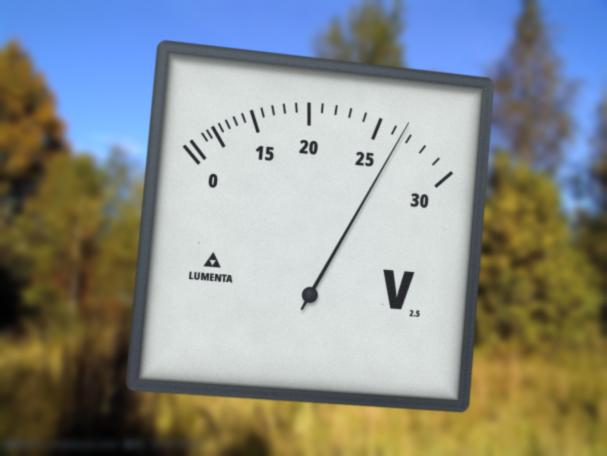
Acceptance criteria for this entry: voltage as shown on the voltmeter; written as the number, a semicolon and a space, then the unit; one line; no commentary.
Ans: 26.5; V
